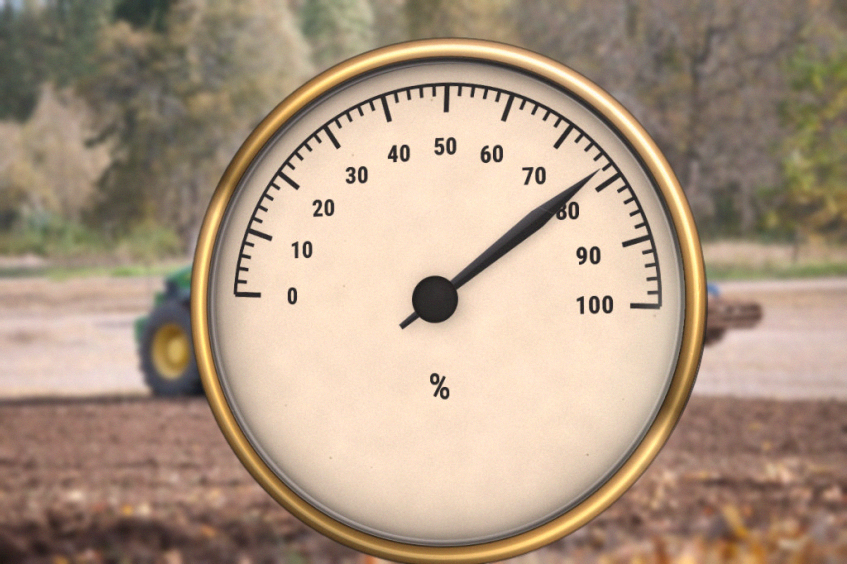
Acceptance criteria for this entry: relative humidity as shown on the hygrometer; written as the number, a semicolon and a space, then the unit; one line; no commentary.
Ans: 78; %
